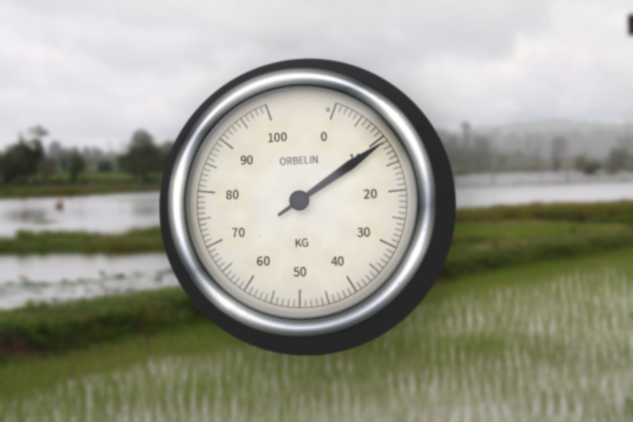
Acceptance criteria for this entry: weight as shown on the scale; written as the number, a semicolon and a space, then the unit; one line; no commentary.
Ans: 11; kg
